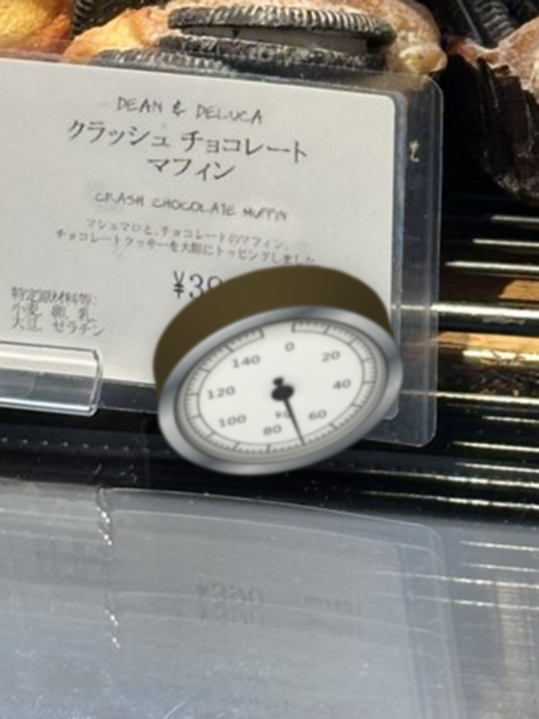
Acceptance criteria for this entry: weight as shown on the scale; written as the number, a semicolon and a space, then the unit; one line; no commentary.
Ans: 70; kg
